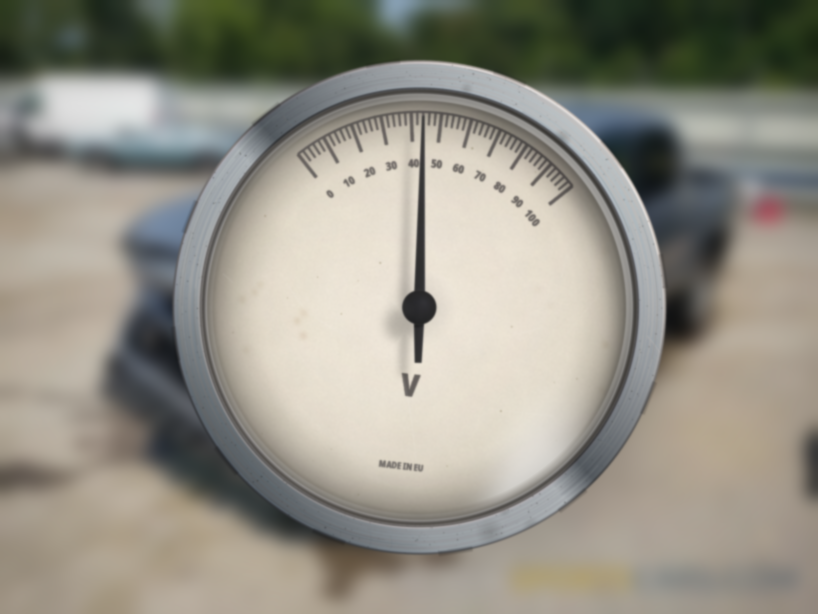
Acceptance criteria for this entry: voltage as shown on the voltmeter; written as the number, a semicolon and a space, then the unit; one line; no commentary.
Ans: 44; V
